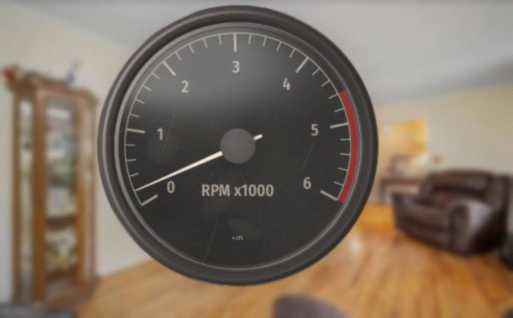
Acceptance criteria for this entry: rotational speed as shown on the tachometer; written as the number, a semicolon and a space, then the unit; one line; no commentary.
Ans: 200; rpm
